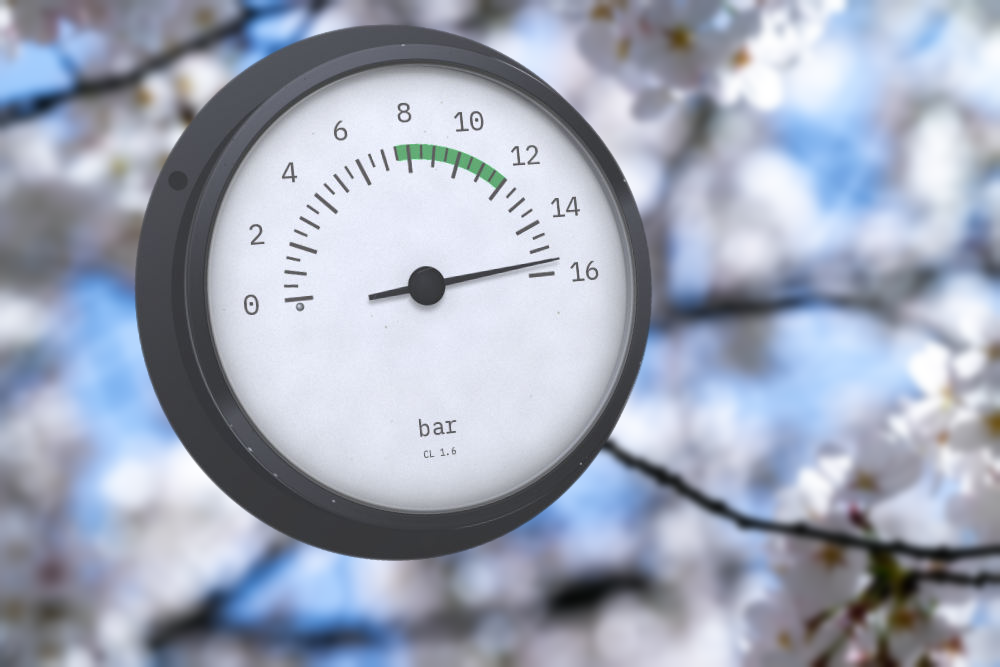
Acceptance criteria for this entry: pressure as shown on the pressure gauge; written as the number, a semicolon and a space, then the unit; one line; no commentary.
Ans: 15.5; bar
